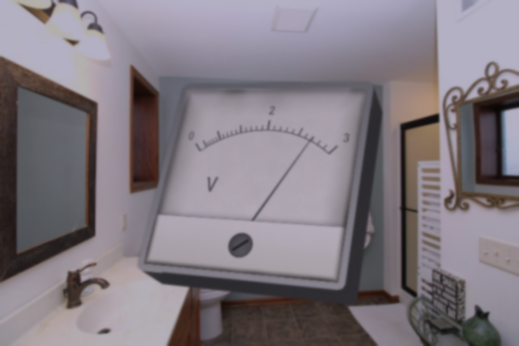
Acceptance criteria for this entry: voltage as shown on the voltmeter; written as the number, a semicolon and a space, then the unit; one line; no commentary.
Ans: 2.7; V
